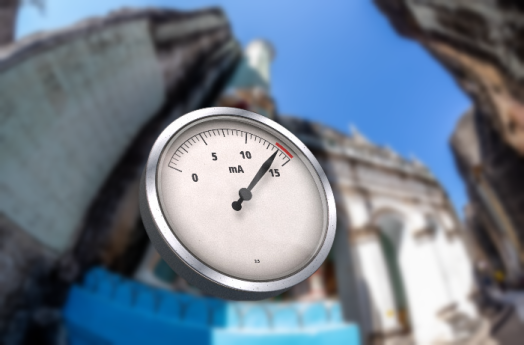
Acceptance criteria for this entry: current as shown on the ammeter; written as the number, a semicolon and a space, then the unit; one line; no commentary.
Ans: 13.5; mA
